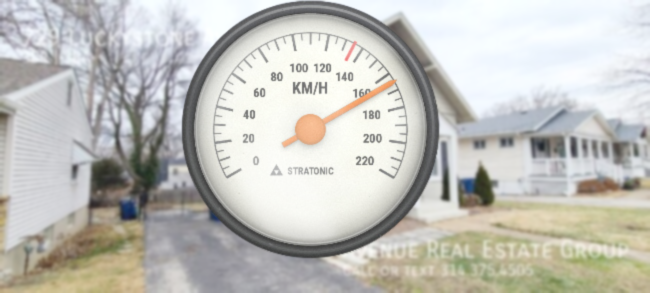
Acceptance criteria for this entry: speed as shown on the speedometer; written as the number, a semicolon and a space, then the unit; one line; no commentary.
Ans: 165; km/h
